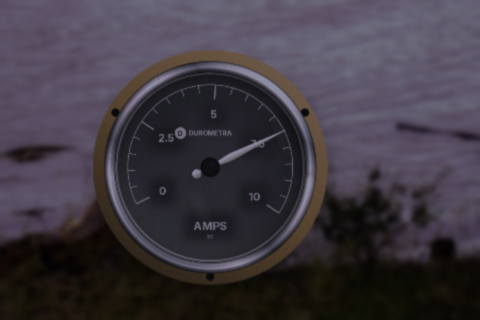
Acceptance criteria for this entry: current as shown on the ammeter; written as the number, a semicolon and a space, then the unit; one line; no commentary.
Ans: 7.5; A
